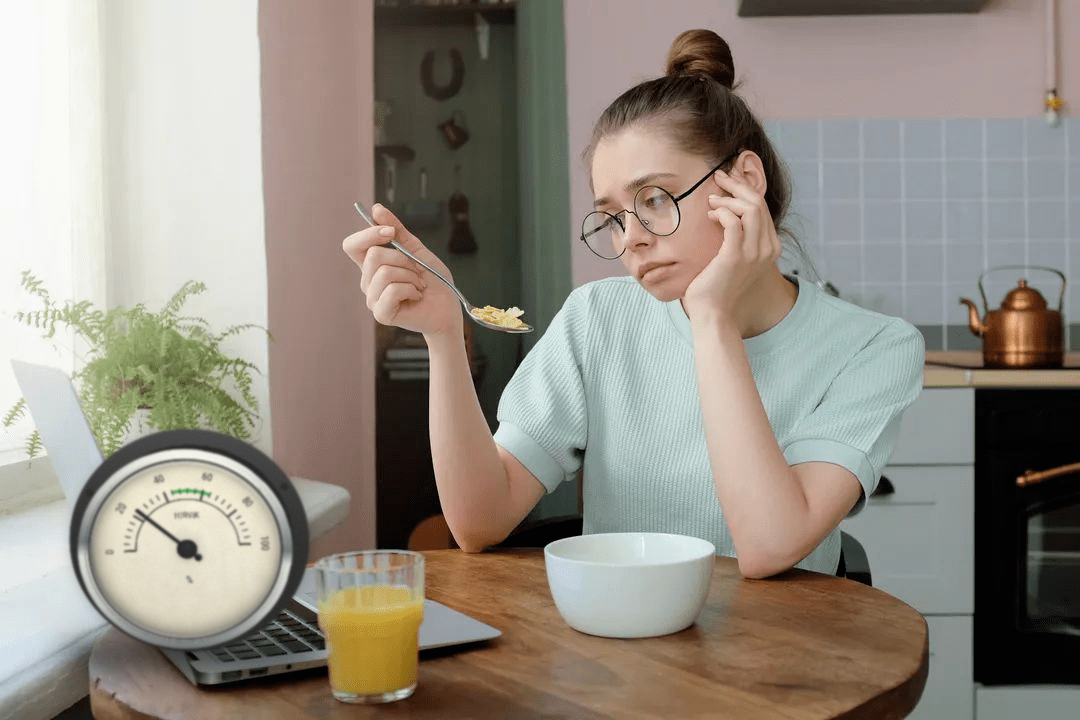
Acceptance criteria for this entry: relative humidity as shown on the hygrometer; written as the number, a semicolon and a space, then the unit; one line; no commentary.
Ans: 24; %
